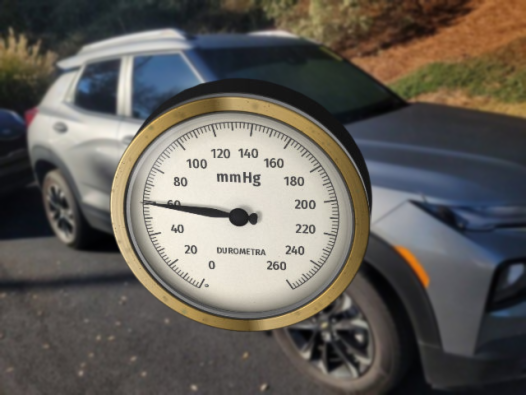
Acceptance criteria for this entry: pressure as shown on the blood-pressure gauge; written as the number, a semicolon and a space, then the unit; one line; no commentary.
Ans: 60; mmHg
